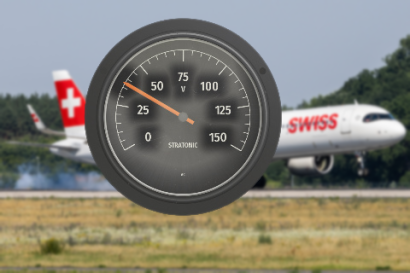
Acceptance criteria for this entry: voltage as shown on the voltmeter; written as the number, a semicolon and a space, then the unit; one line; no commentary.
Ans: 37.5; V
